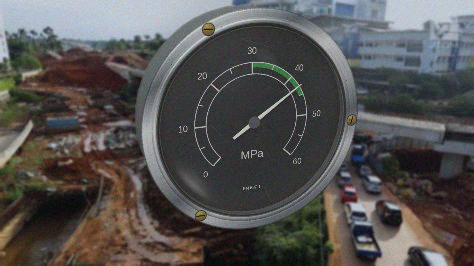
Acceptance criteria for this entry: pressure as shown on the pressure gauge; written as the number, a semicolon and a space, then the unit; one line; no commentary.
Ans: 42.5; MPa
